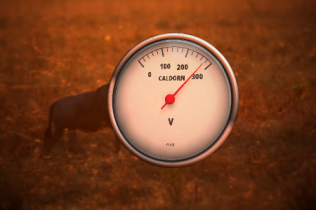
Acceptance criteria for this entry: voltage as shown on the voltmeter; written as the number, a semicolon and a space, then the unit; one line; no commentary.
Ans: 280; V
